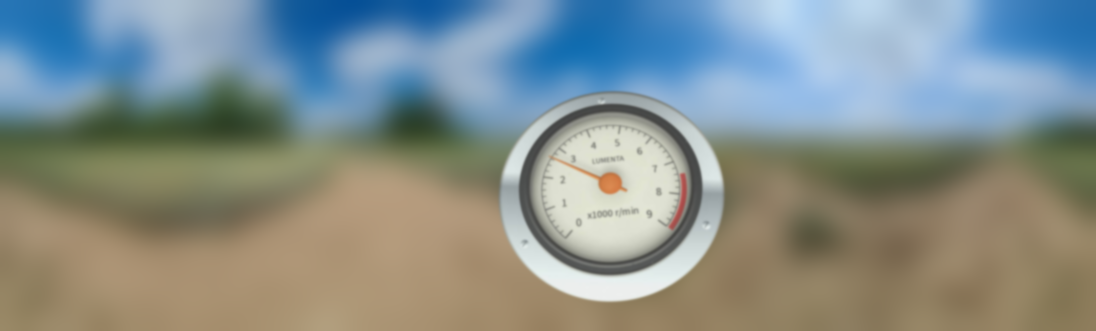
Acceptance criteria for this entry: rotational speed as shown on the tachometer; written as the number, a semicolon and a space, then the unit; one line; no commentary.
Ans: 2600; rpm
